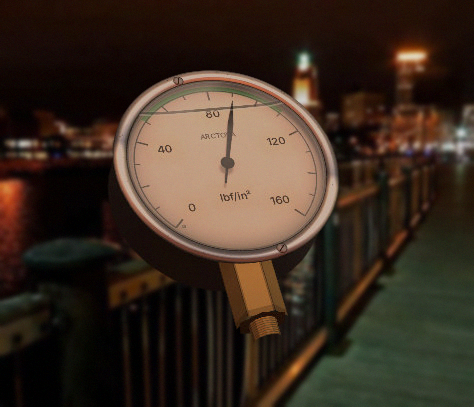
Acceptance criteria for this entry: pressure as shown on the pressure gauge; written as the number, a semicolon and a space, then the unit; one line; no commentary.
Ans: 90; psi
